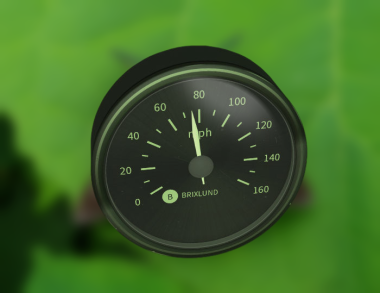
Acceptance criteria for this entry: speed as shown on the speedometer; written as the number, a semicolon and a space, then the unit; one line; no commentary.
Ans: 75; mph
